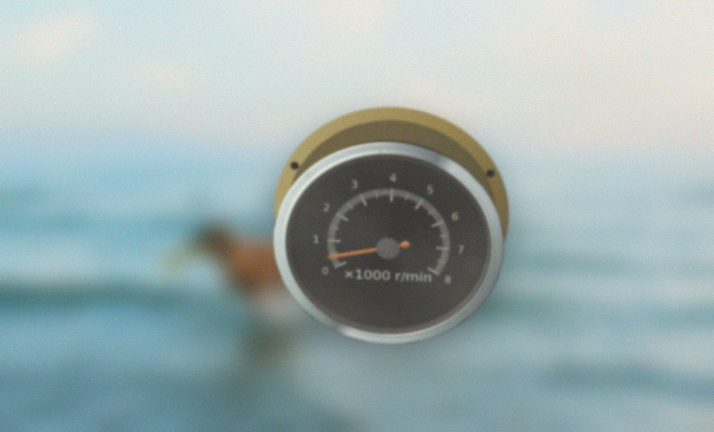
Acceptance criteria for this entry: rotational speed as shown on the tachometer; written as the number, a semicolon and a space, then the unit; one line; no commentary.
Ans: 500; rpm
